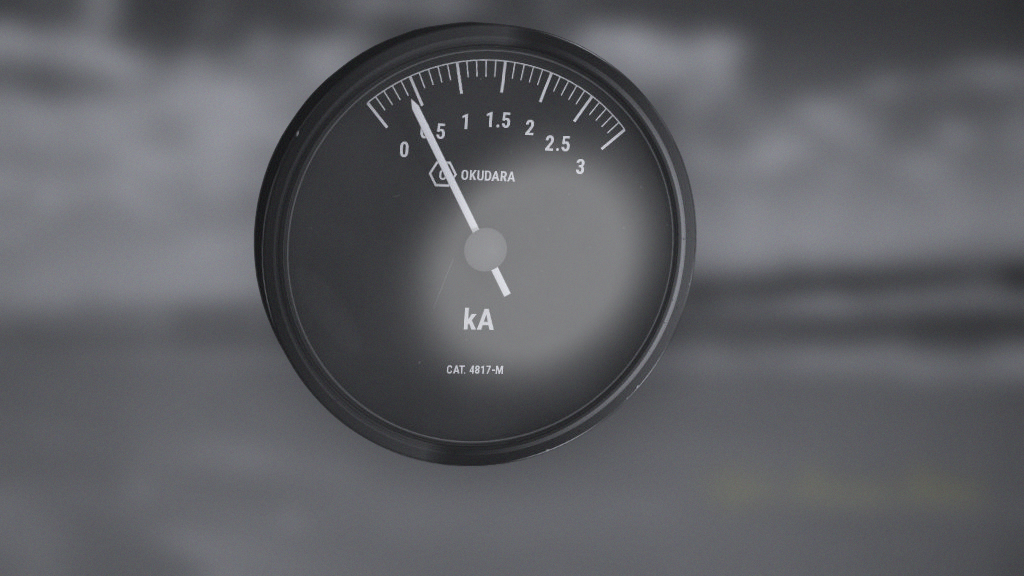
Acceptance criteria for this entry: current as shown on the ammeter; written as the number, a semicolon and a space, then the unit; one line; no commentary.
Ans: 0.4; kA
